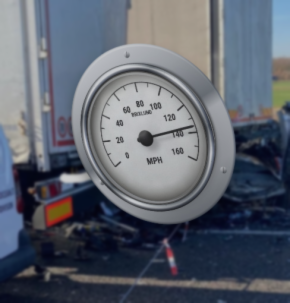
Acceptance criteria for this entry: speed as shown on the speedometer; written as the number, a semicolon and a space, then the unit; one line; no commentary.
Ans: 135; mph
